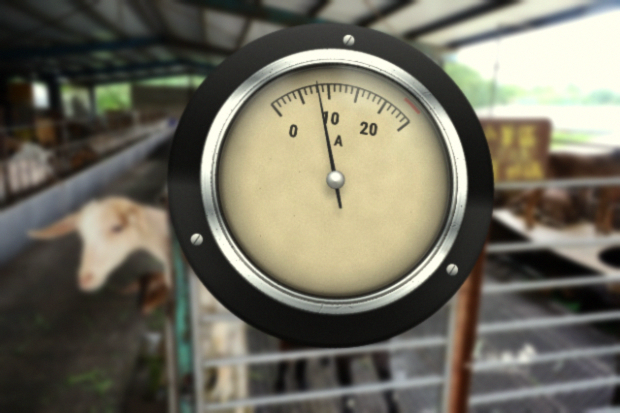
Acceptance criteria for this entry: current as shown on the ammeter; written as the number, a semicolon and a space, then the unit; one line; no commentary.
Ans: 8; A
